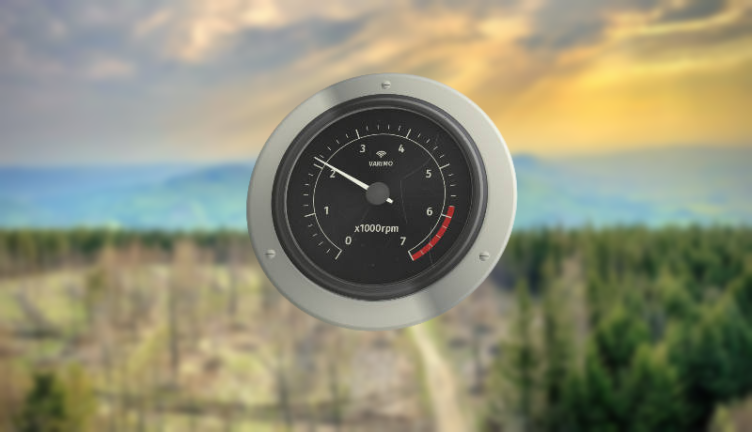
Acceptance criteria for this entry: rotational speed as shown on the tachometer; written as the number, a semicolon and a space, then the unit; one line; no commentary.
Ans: 2100; rpm
